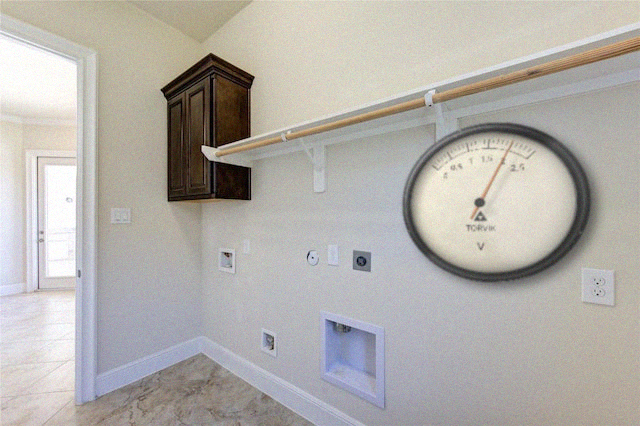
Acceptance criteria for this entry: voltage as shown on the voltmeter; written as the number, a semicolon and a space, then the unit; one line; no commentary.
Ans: 2; V
